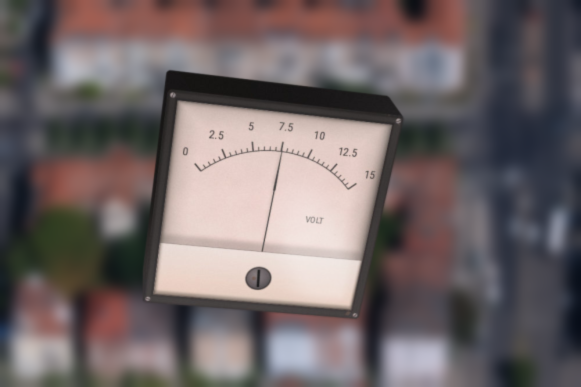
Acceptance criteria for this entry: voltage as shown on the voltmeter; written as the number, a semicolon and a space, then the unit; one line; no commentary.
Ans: 7.5; V
